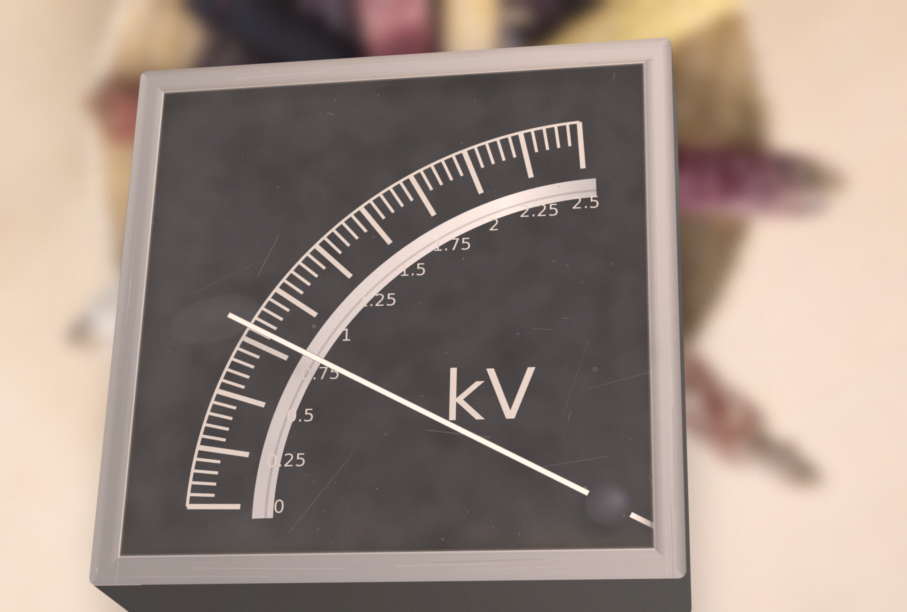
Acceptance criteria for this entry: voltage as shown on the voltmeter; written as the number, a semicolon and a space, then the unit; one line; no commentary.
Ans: 0.8; kV
